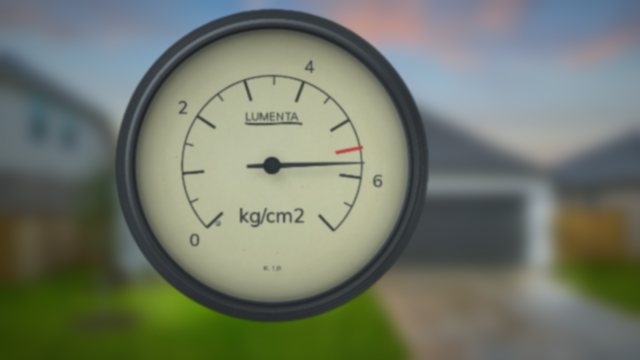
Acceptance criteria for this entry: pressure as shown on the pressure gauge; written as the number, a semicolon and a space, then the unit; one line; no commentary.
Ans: 5.75; kg/cm²
